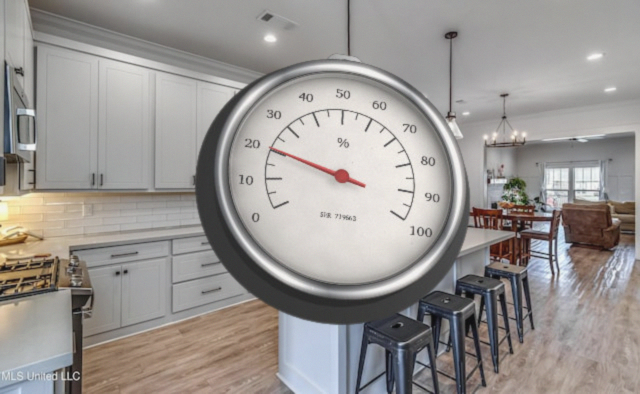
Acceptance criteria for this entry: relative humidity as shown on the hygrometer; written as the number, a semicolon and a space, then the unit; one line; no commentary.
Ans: 20; %
